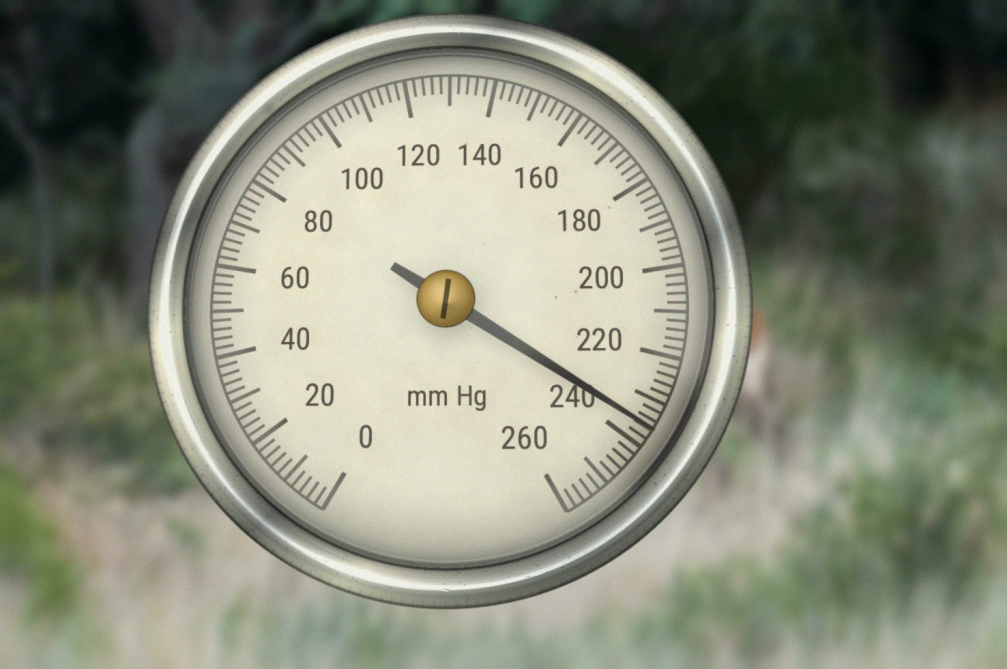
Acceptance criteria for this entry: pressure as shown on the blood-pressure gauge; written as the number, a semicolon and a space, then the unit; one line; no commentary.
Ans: 236; mmHg
